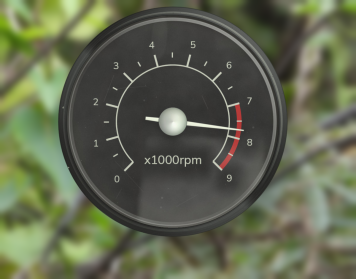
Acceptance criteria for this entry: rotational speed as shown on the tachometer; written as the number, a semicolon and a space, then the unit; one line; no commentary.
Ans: 7750; rpm
